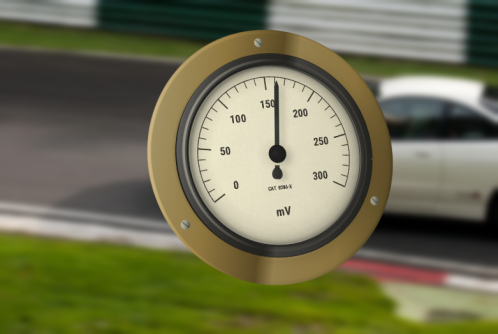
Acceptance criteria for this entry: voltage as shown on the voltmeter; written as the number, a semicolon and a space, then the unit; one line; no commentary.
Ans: 160; mV
